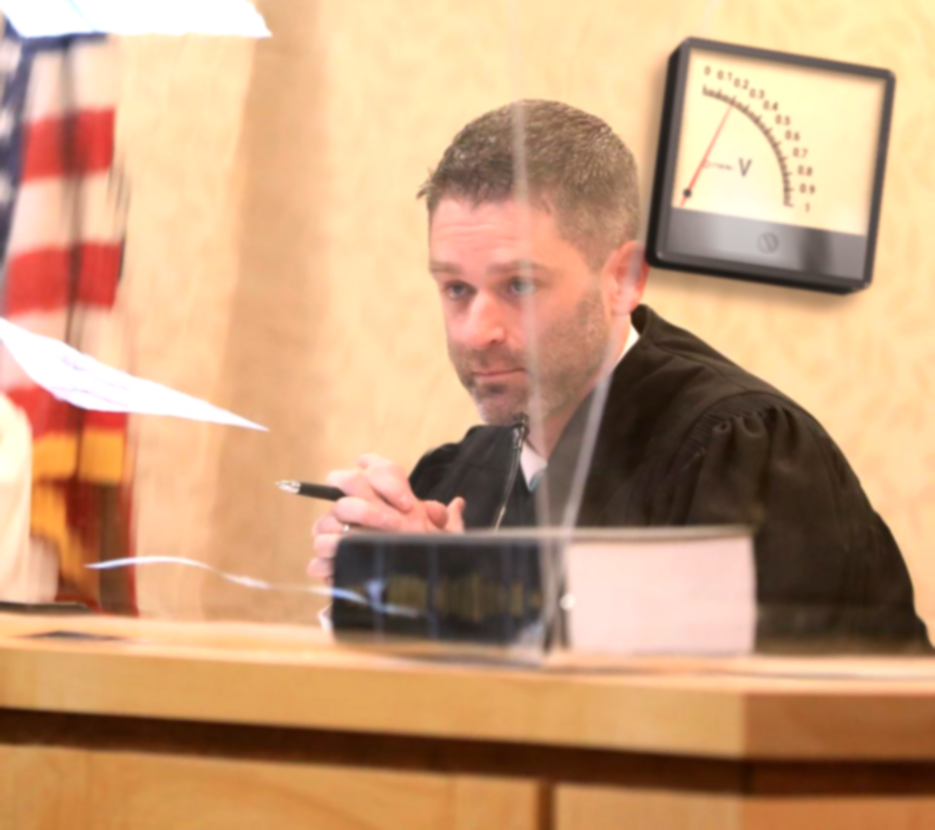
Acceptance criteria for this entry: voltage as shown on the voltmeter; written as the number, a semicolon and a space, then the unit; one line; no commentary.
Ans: 0.2; V
